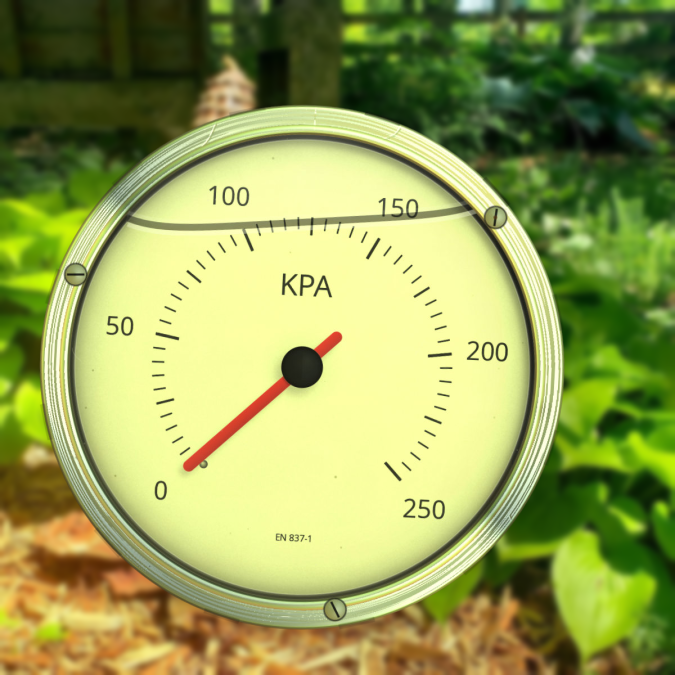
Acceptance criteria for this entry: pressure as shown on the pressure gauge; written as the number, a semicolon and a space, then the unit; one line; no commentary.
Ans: 0; kPa
